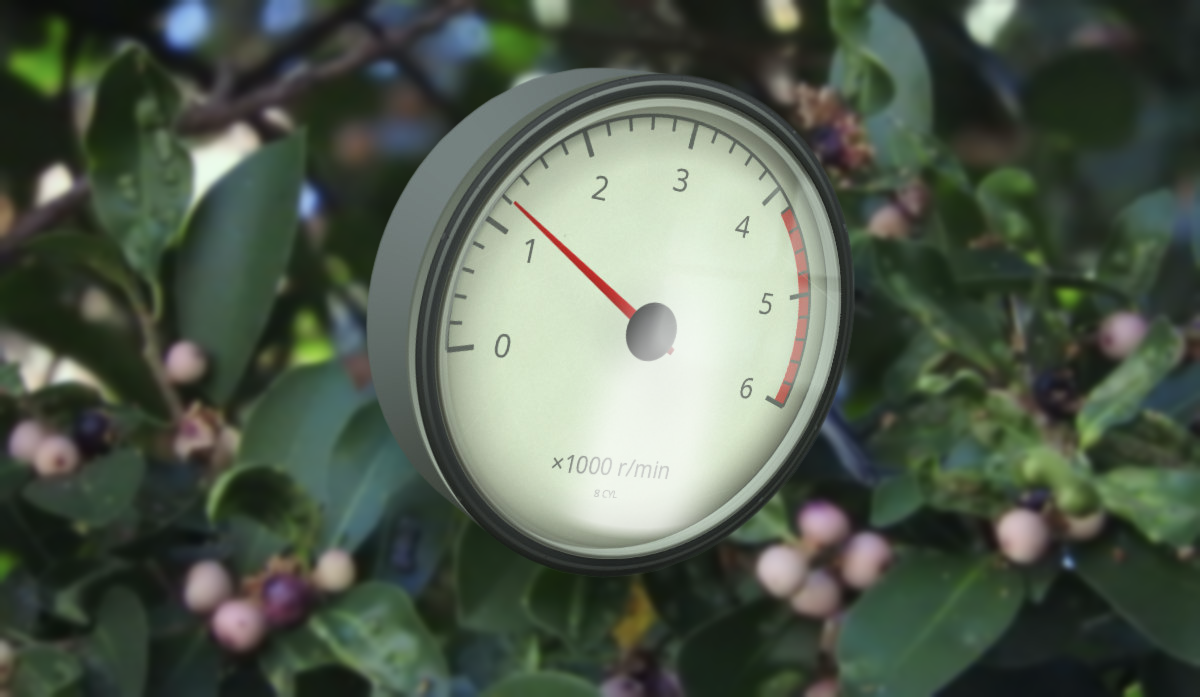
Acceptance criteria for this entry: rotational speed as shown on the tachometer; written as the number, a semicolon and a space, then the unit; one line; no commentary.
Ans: 1200; rpm
